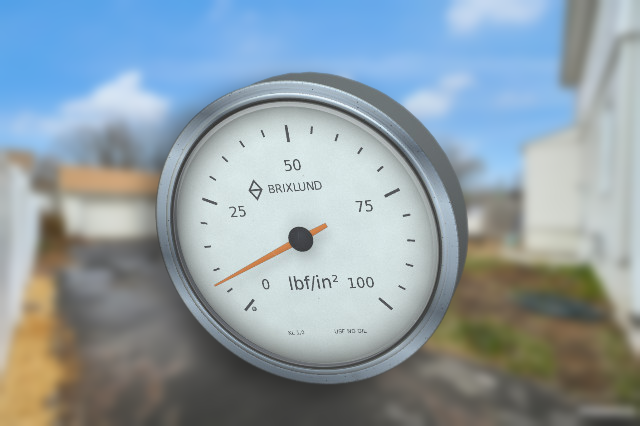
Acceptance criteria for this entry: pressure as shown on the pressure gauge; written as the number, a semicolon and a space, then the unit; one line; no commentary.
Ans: 7.5; psi
